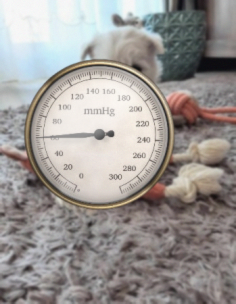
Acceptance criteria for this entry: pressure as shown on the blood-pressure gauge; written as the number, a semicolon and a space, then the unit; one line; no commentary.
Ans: 60; mmHg
